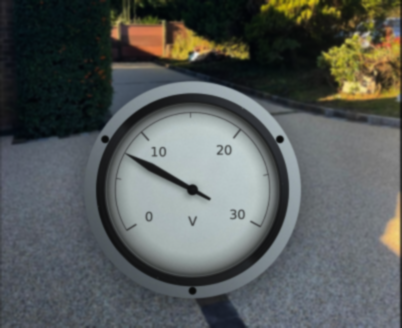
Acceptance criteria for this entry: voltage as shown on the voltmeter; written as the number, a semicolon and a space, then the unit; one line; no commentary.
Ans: 7.5; V
